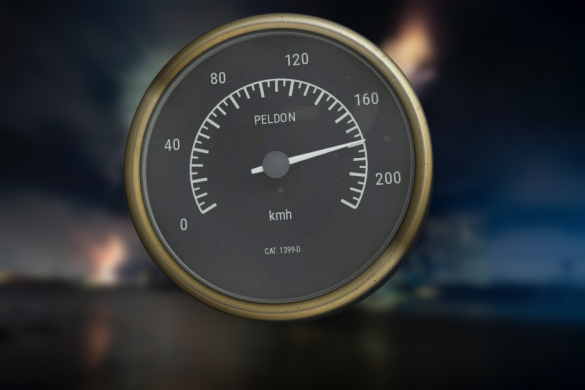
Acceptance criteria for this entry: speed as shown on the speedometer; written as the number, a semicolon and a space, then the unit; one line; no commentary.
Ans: 180; km/h
